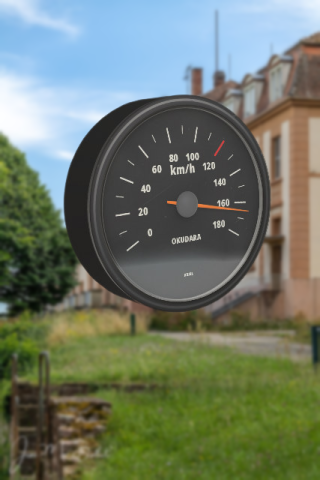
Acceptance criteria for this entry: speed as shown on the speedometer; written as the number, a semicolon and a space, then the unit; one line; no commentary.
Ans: 165; km/h
